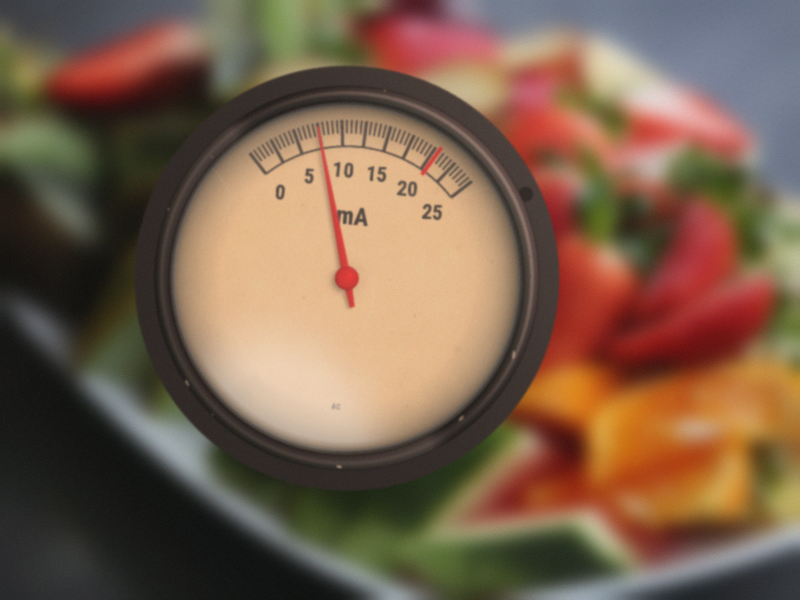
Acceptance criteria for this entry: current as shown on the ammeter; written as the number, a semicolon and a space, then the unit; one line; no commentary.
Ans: 7.5; mA
